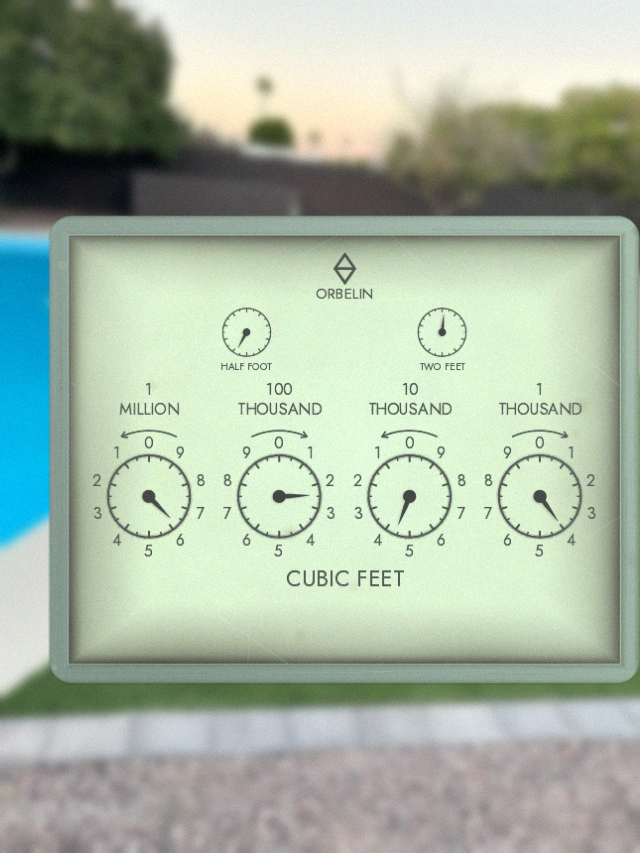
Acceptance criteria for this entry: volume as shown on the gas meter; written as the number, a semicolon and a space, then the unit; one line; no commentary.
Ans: 624400; ft³
